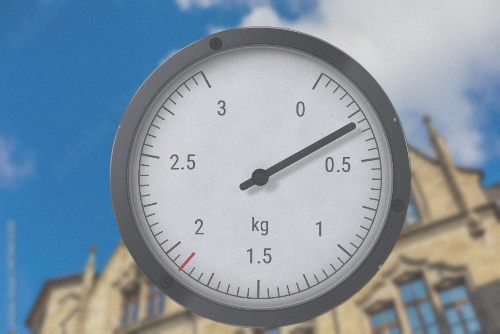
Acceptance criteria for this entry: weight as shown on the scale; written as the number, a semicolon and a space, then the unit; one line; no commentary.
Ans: 0.3; kg
